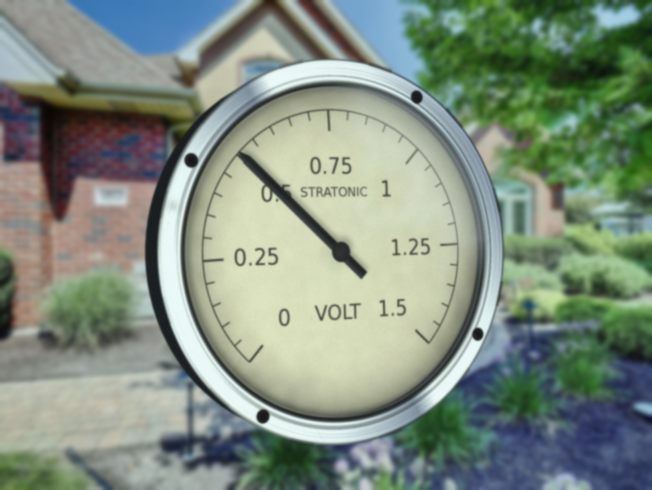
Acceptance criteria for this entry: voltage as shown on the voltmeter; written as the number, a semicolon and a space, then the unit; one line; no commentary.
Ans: 0.5; V
